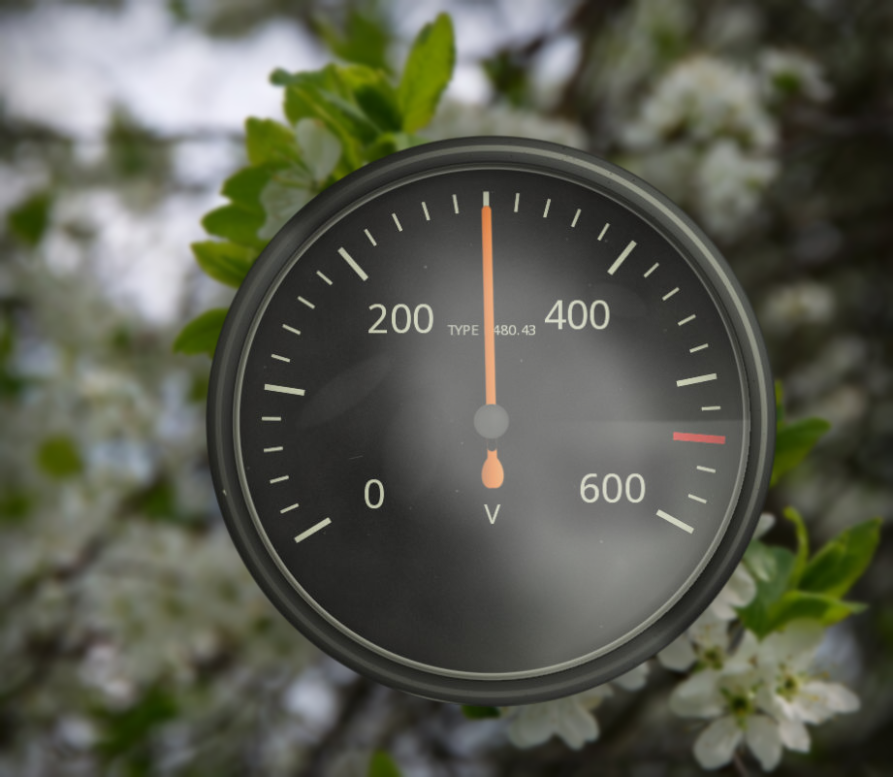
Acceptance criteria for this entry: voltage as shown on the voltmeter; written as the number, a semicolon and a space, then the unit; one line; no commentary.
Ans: 300; V
